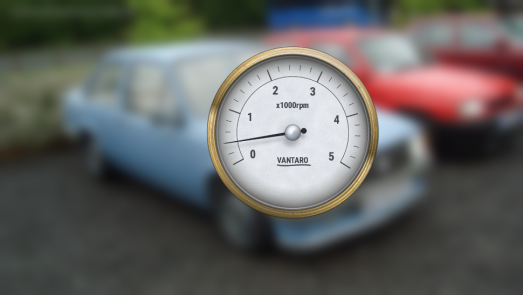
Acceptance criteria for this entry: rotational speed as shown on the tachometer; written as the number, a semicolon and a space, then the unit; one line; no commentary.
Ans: 400; rpm
